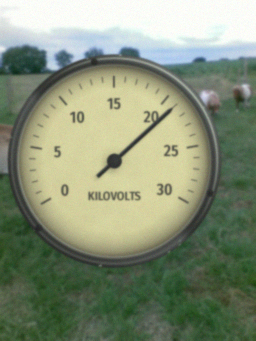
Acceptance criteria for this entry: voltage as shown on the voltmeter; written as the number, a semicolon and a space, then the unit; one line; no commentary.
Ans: 21; kV
